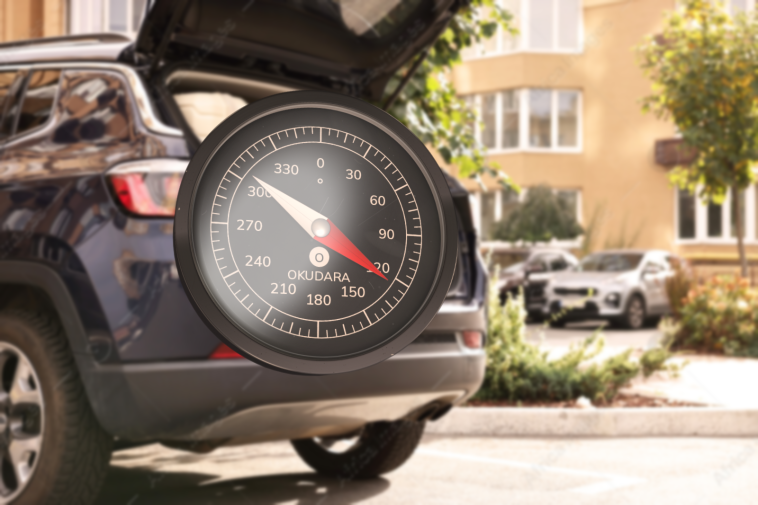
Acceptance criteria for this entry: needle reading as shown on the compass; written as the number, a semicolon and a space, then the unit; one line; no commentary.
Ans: 125; °
